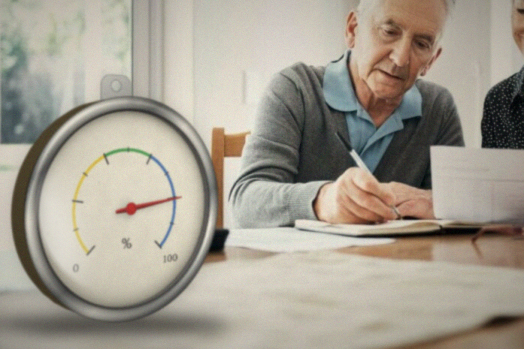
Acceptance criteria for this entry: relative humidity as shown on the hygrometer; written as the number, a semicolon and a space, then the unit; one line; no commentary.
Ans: 80; %
